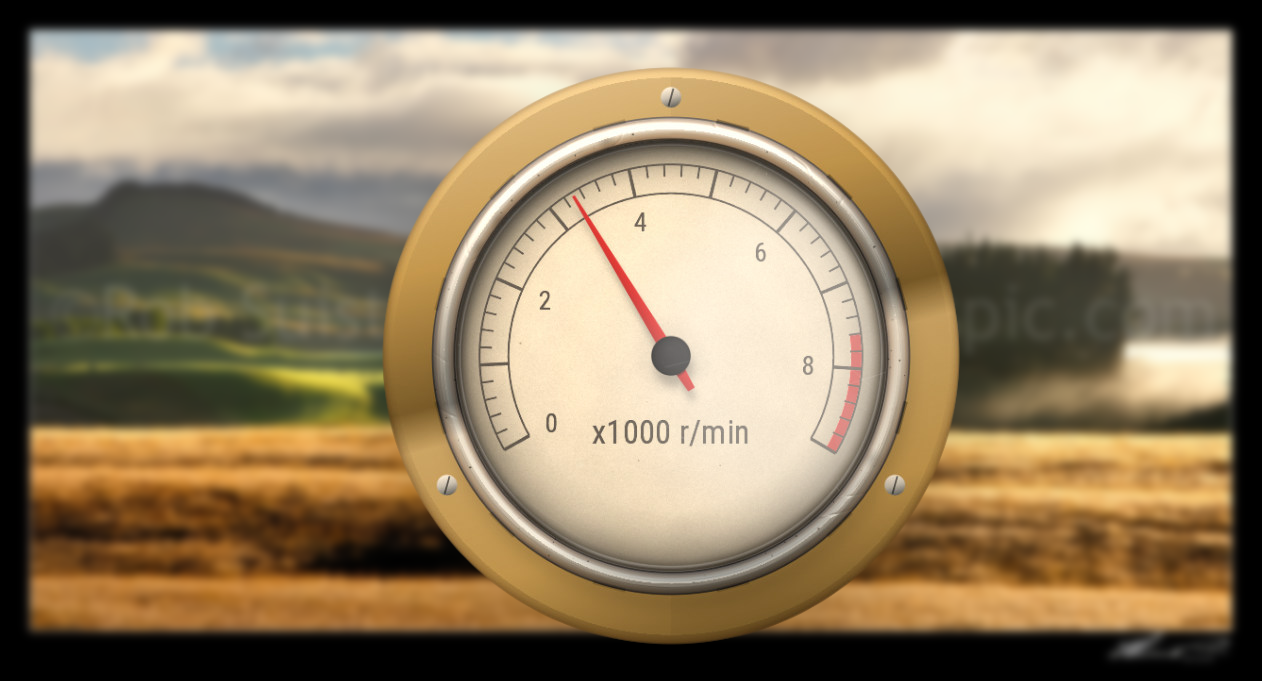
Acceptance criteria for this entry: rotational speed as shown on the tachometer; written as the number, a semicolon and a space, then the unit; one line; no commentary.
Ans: 3300; rpm
